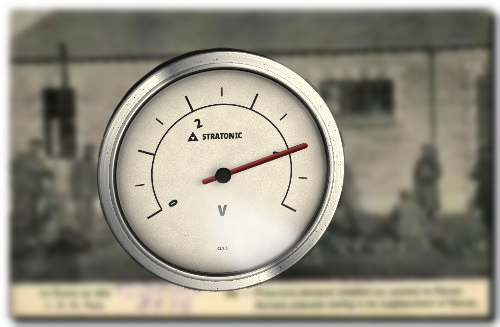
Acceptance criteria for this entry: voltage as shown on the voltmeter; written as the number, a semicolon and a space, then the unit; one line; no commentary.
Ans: 4; V
